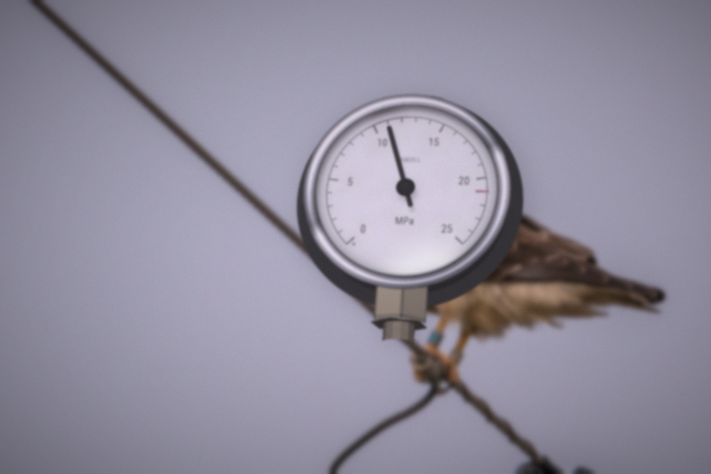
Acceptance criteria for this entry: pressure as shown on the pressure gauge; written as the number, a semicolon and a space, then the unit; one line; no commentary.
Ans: 11; MPa
